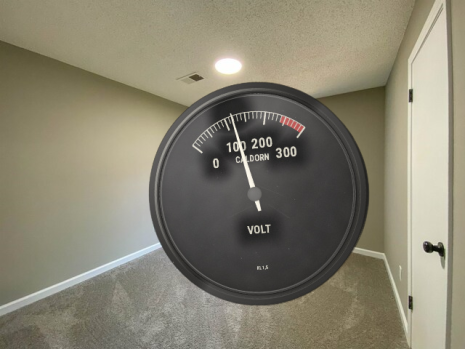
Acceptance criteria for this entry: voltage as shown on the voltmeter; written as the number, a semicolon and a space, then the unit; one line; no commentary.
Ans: 120; V
